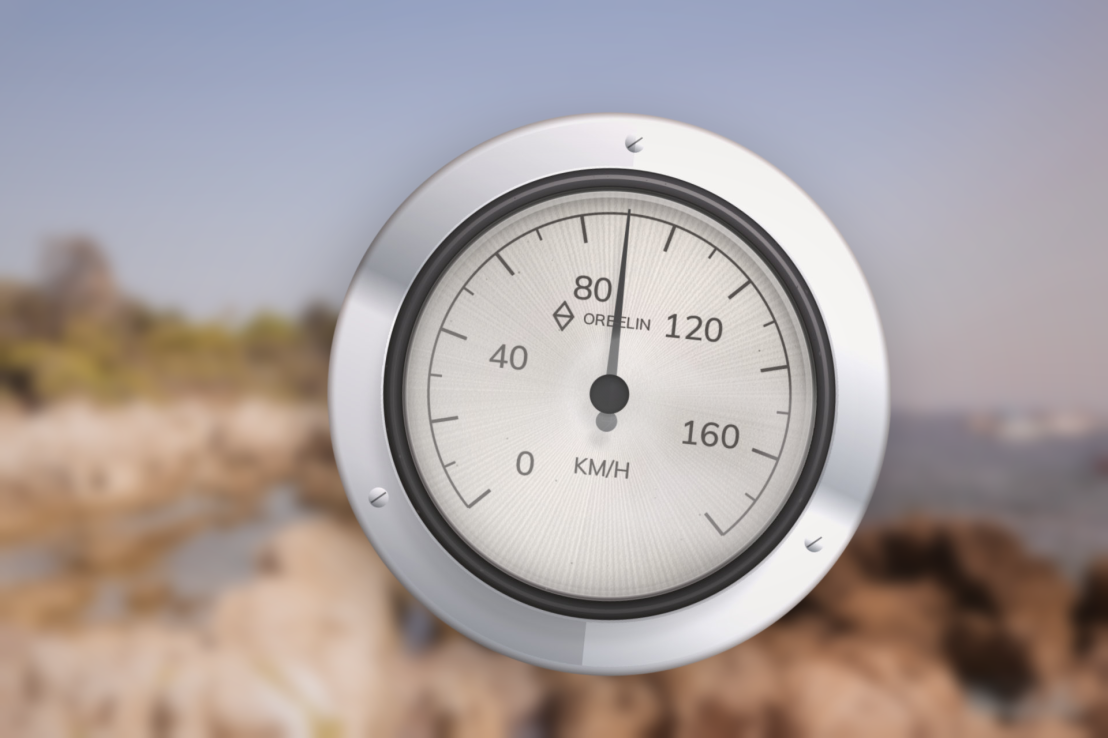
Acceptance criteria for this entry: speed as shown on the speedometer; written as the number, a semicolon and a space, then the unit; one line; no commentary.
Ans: 90; km/h
